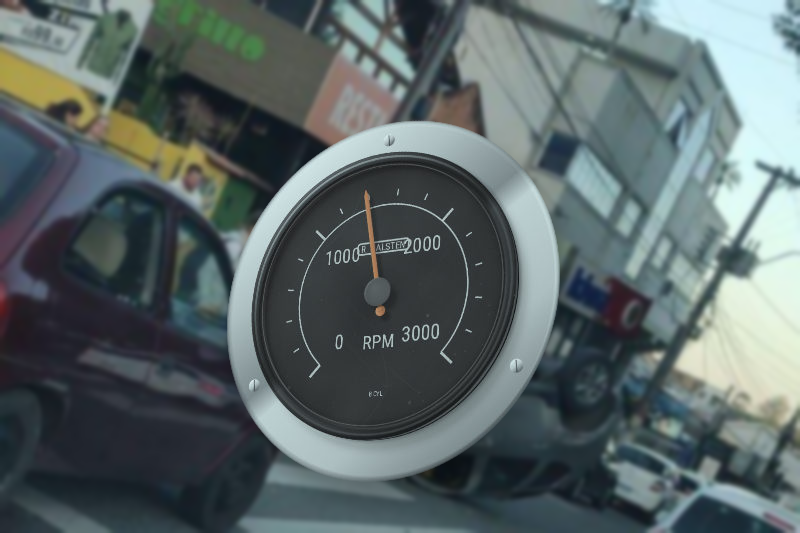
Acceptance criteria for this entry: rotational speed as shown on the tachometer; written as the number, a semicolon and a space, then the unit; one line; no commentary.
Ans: 1400; rpm
